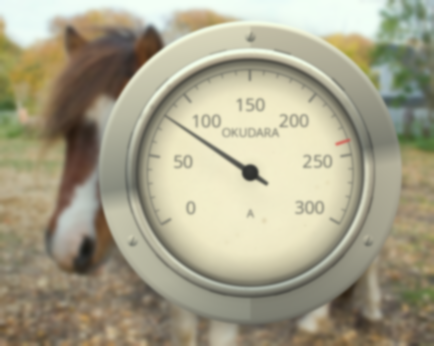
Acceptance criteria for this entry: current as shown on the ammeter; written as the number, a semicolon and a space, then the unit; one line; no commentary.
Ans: 80; A
